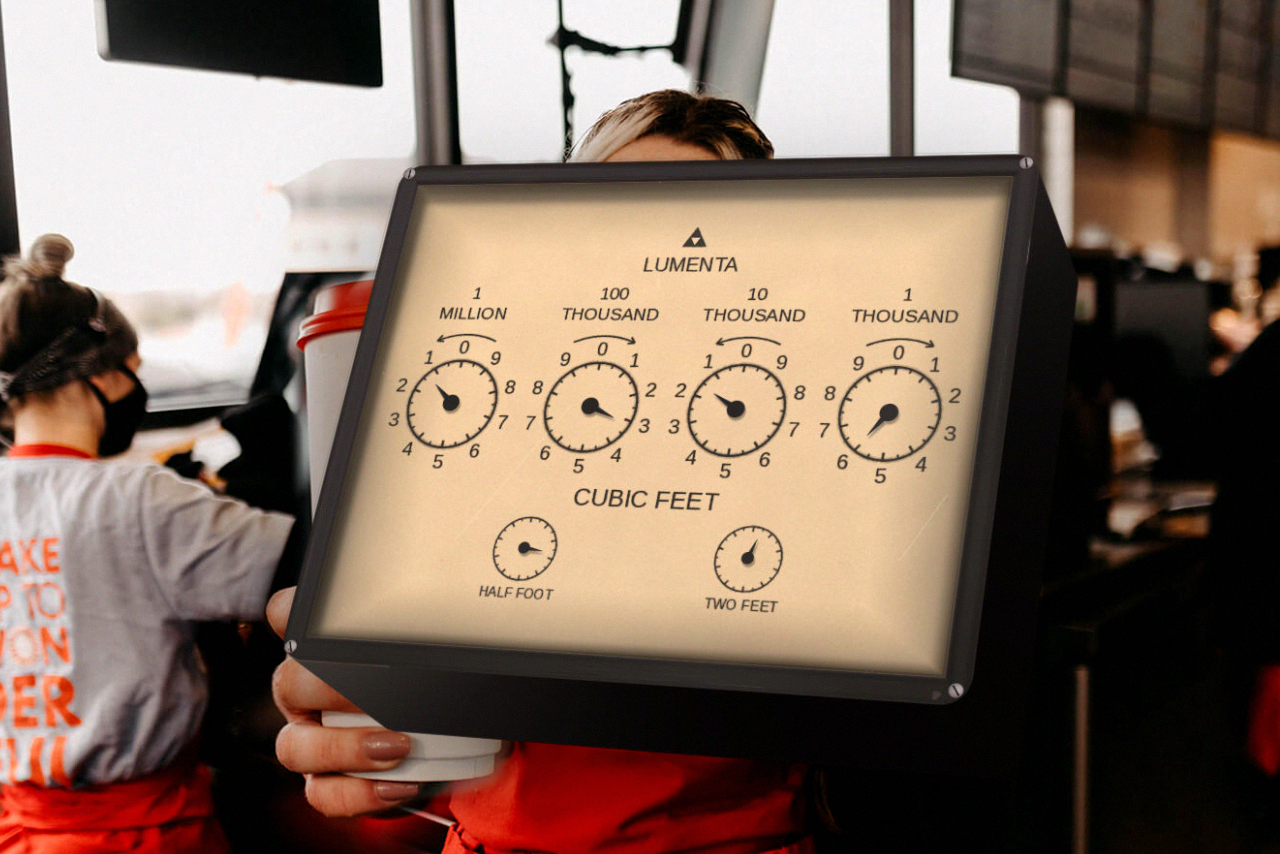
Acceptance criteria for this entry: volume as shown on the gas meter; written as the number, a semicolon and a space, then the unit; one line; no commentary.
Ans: 131600; ft³
